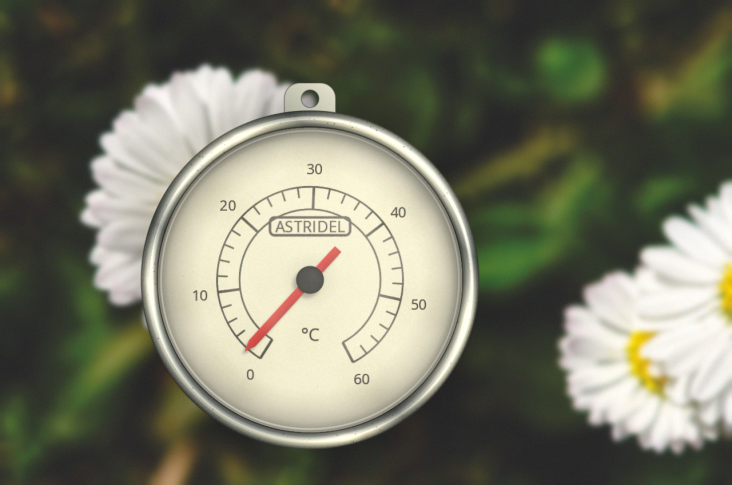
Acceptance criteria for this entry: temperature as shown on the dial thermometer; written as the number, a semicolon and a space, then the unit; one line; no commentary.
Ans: 2; °C
